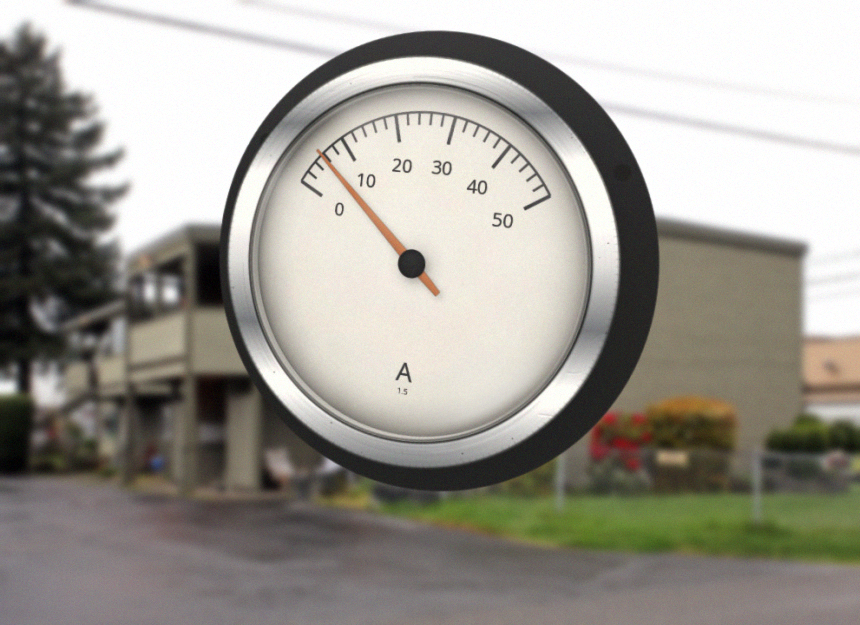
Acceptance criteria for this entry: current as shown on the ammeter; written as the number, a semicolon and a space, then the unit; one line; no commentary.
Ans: 6; A
